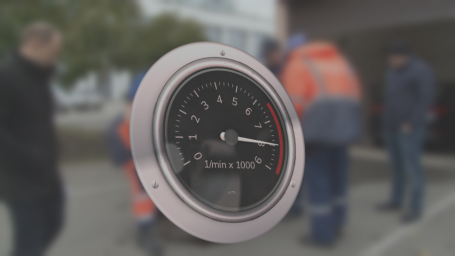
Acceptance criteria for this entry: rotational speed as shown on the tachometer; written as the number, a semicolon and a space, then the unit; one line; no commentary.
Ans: 8000; rpm
